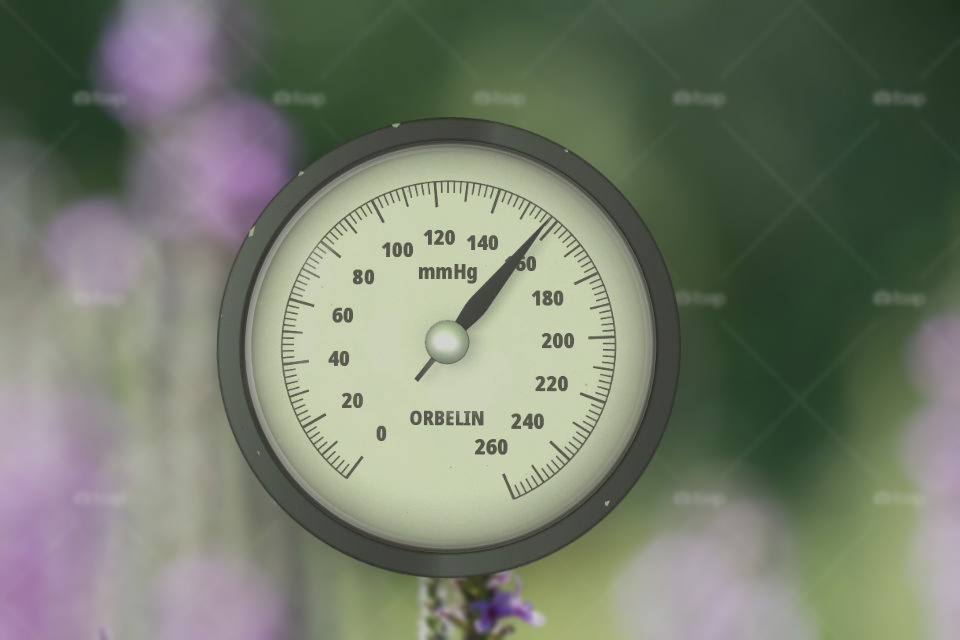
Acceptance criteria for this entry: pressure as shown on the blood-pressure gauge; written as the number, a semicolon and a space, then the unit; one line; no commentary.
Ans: 158; mmHg
